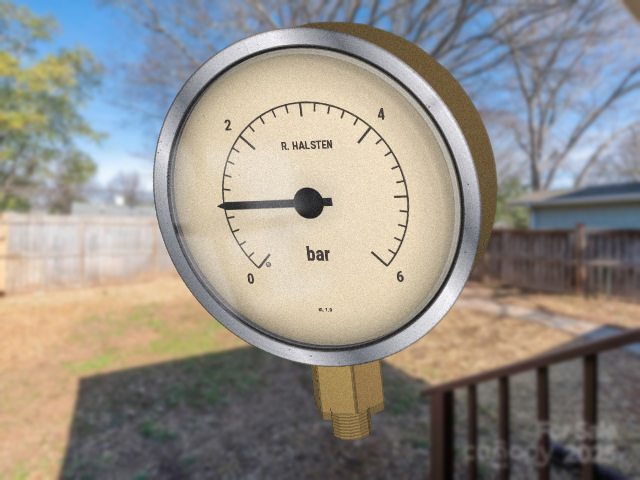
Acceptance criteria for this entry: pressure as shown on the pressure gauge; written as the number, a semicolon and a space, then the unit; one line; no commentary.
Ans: 1; bar
